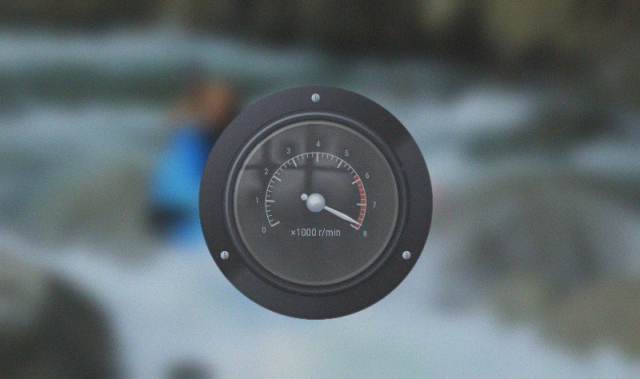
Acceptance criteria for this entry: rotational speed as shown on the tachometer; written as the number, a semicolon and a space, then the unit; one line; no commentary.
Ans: 7800; rpm
